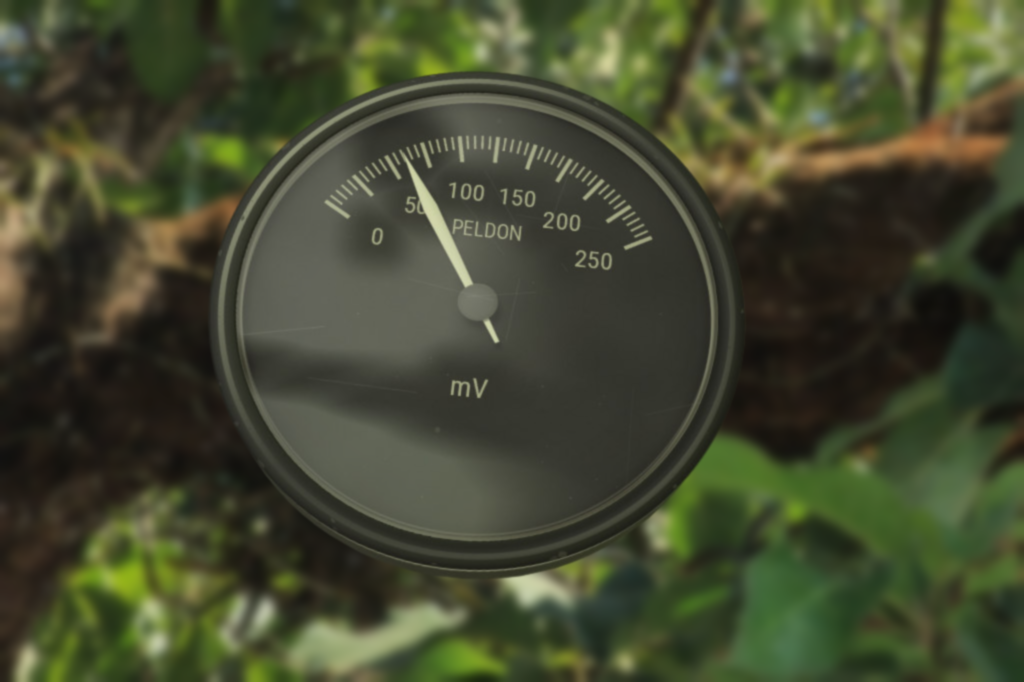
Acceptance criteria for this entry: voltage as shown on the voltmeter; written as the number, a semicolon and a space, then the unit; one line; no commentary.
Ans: 60; mV
